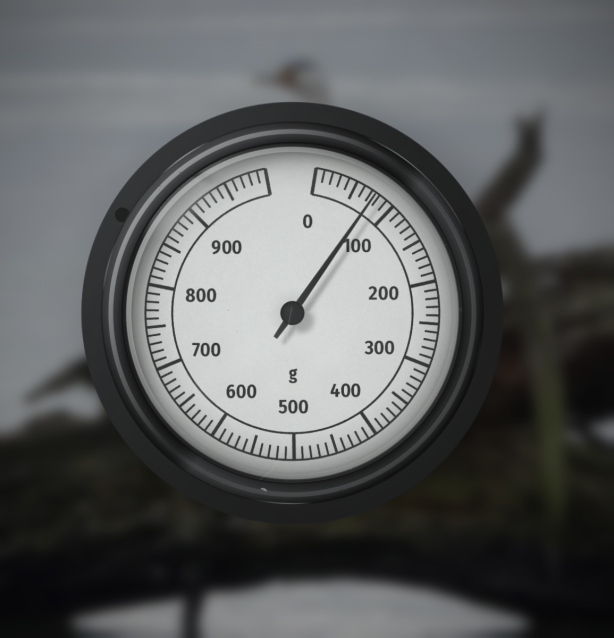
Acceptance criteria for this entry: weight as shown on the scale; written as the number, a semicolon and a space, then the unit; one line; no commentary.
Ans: 75; g
